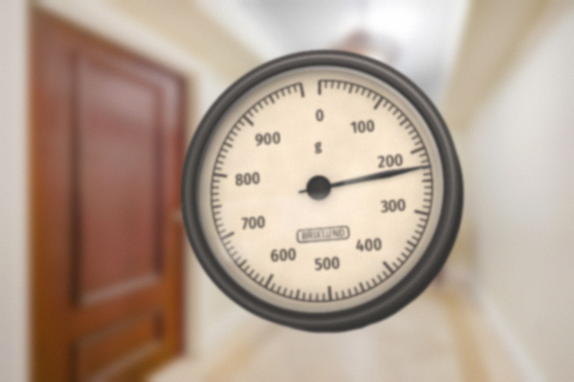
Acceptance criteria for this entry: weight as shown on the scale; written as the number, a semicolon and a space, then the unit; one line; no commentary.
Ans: 230; g
